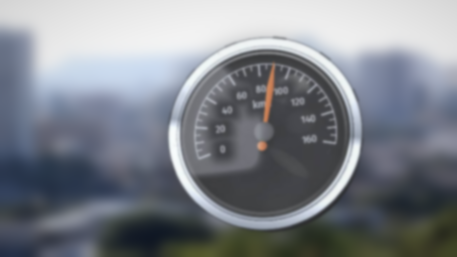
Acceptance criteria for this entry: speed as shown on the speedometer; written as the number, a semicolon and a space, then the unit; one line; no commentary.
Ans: 90; km/h
